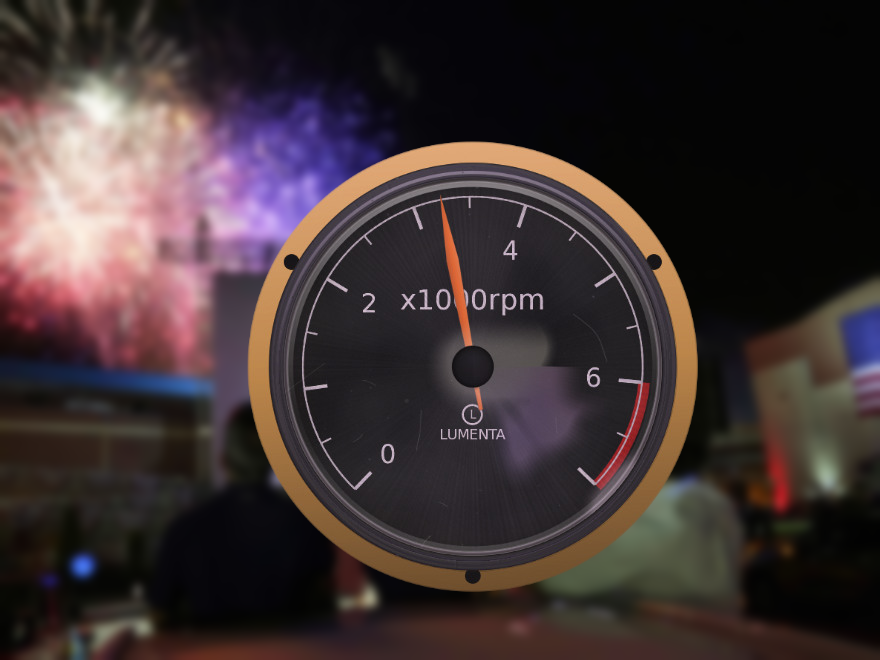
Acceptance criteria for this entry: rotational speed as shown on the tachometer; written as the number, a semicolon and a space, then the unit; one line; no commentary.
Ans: 3250; rpm
